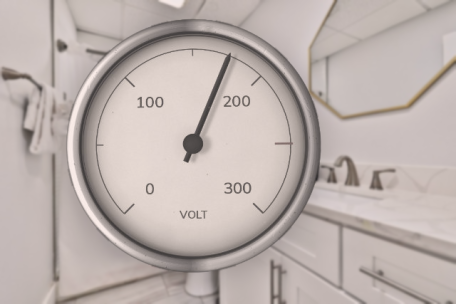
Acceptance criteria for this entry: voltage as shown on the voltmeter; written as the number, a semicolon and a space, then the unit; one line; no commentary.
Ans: 175; V
